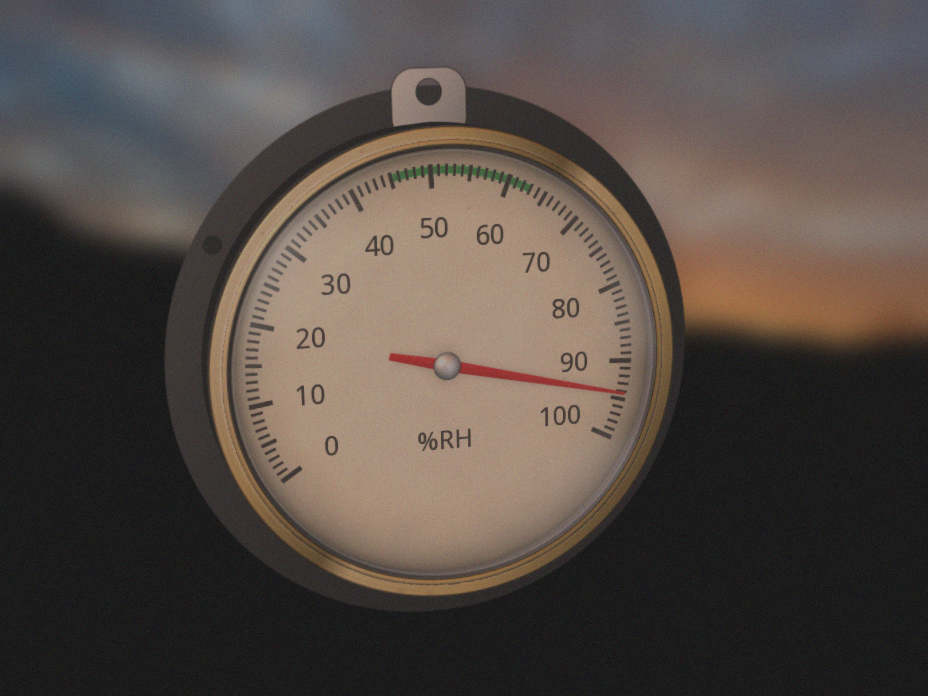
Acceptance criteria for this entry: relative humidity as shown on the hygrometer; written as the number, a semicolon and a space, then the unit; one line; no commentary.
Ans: 94; %
